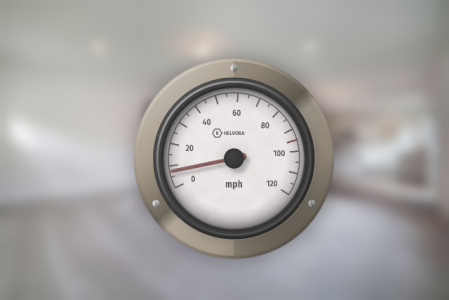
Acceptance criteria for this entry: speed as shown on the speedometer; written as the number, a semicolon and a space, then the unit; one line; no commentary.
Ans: 7.5; mph
